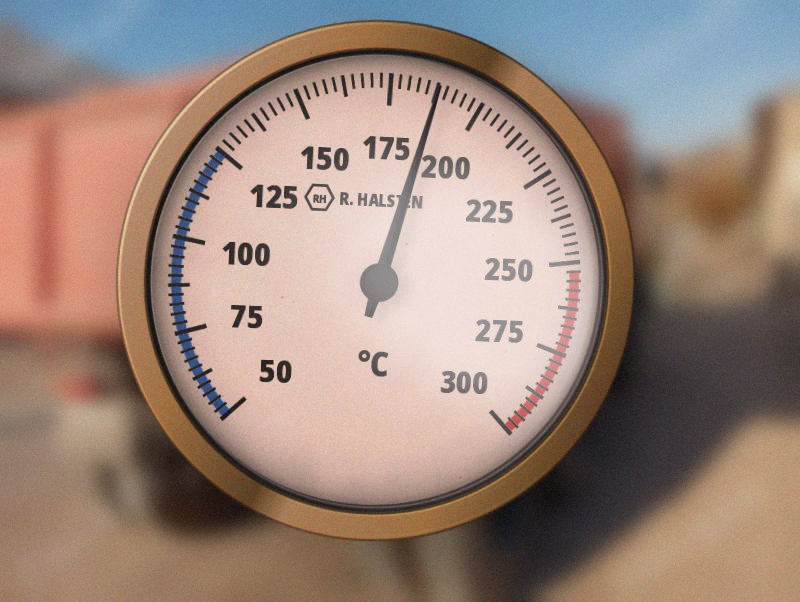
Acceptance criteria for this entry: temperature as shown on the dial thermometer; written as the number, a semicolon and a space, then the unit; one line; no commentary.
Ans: 187.5; °C
